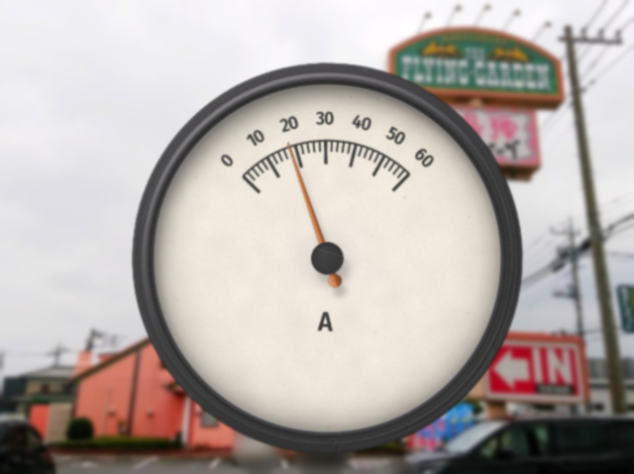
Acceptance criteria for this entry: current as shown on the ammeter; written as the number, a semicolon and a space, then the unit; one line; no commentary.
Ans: 18; A
